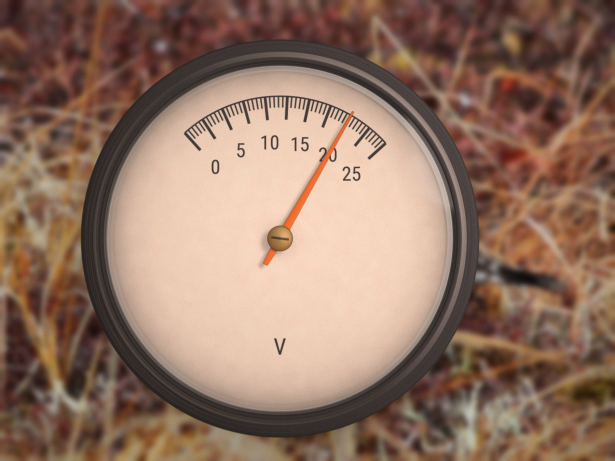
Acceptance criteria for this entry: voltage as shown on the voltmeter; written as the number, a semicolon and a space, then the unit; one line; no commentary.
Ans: 20; V
